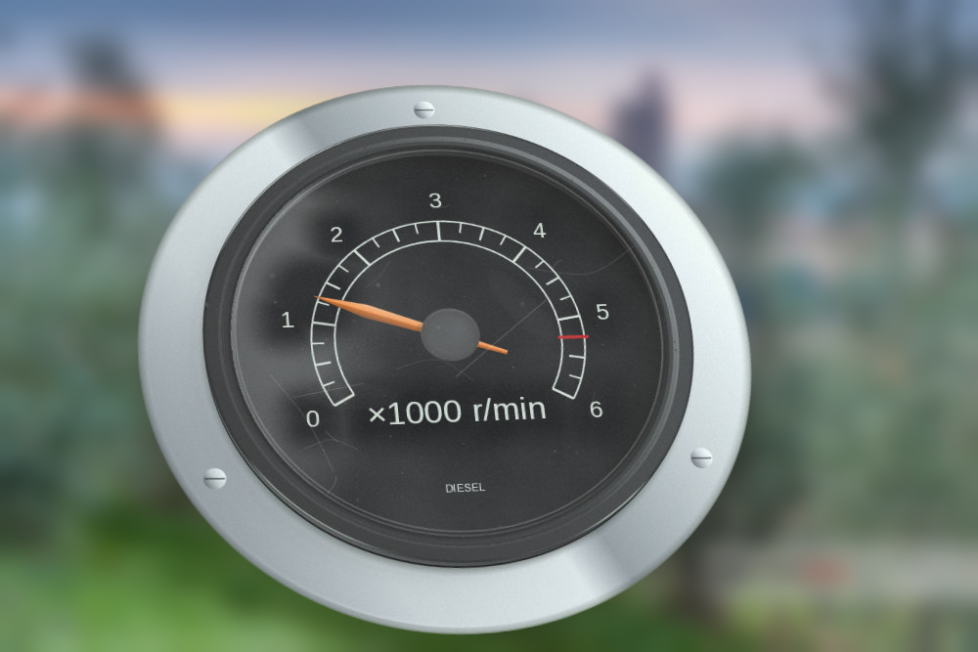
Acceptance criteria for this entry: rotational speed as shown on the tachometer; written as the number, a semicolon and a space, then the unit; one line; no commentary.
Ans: 1250; rpm
